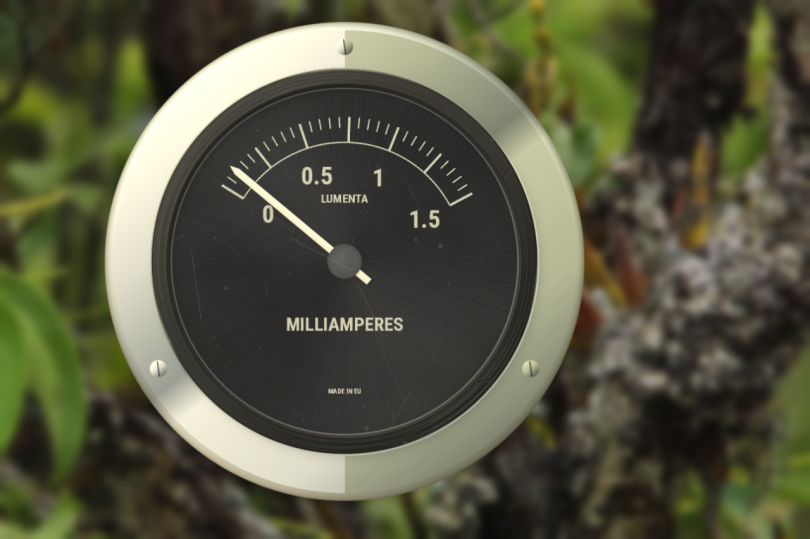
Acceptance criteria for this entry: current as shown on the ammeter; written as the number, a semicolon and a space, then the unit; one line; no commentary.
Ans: 0.1; mA
